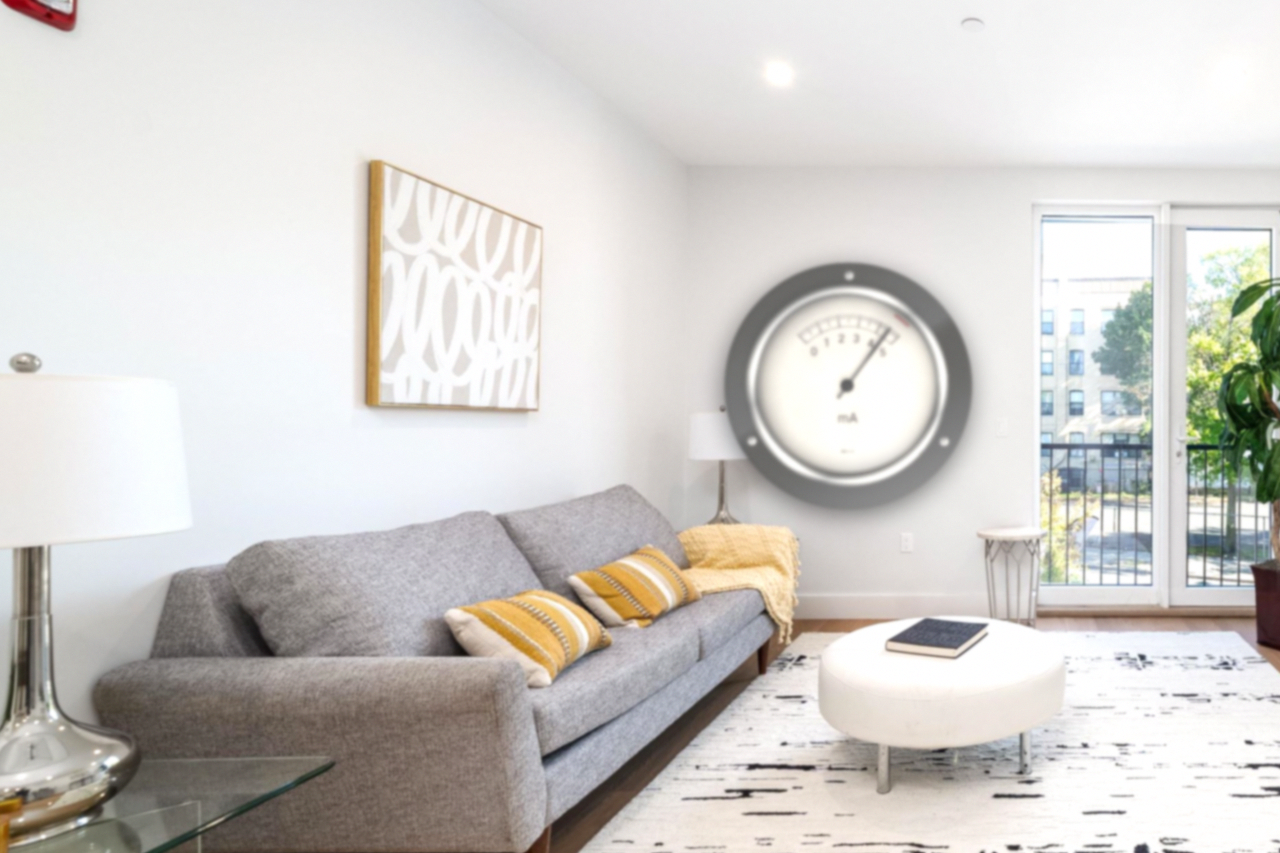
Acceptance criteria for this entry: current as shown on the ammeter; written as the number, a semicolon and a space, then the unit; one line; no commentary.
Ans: 4.5; mA
